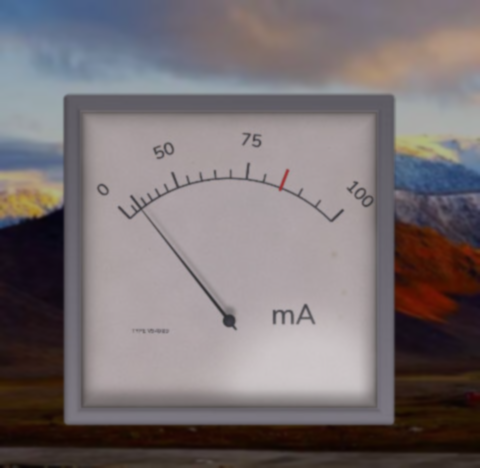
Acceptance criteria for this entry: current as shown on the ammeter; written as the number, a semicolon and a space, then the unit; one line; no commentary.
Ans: 25; mA
